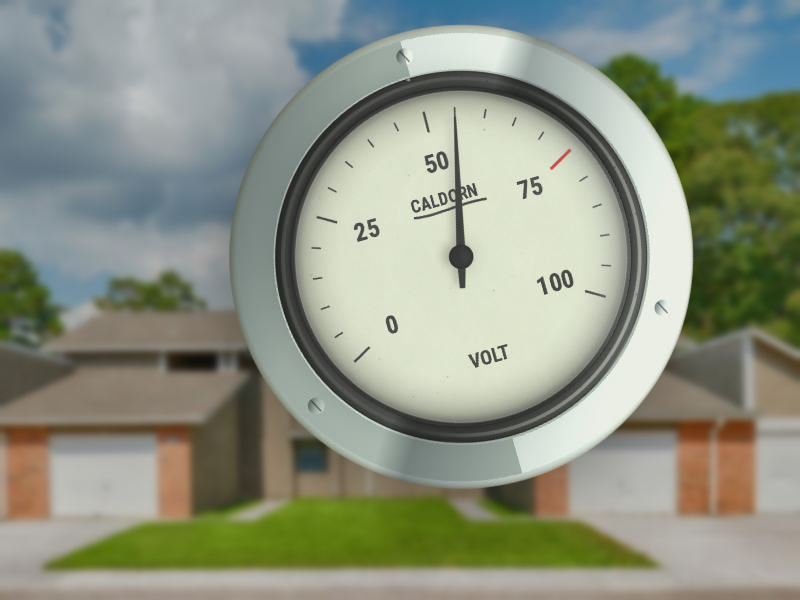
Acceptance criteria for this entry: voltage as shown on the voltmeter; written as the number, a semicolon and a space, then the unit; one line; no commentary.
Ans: 55; V
